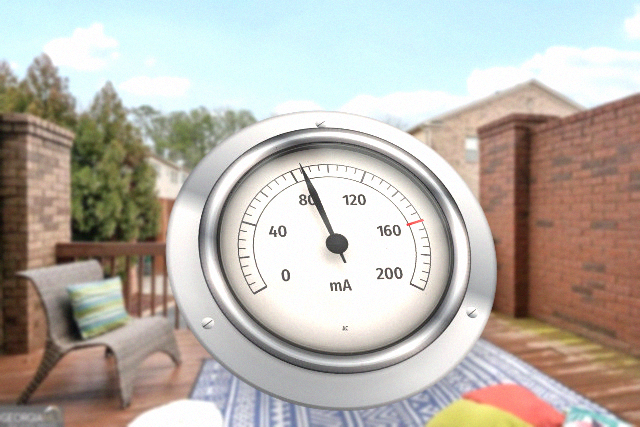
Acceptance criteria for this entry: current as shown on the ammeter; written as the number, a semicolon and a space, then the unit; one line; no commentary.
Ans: 85; mA
